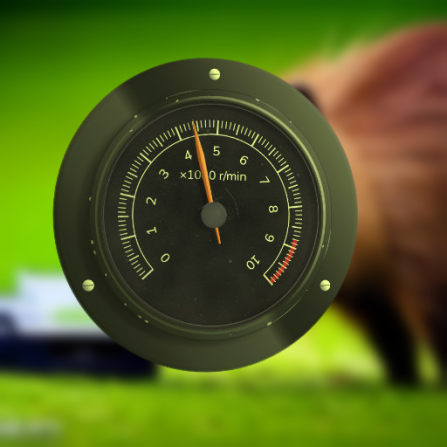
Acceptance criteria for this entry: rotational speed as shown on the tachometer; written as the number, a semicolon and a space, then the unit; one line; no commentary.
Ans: 4400; rpm
